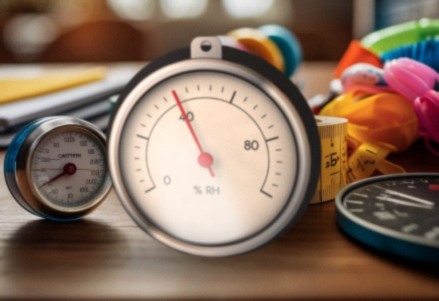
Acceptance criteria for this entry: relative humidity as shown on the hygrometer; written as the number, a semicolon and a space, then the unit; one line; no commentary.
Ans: 40; %
